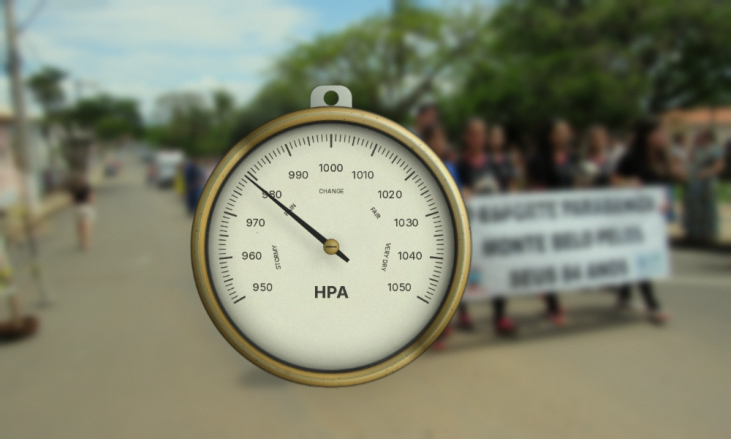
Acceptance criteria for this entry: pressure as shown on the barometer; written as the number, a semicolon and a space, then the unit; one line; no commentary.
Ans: 979; hPa
